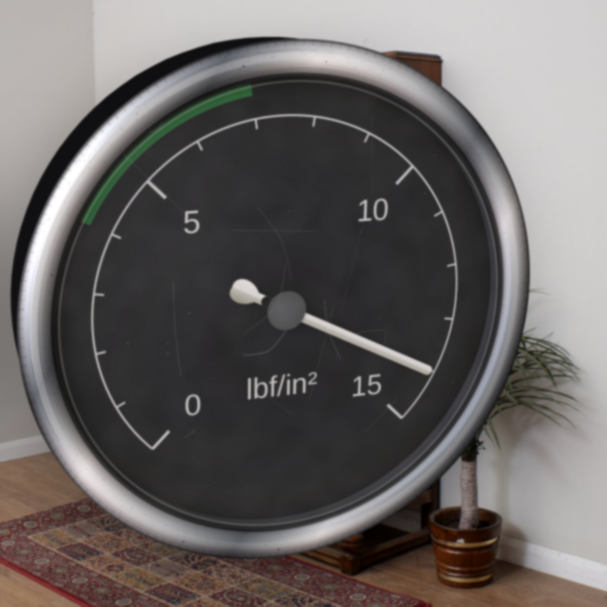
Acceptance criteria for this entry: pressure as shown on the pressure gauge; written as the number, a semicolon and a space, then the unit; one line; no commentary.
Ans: 14; psi
